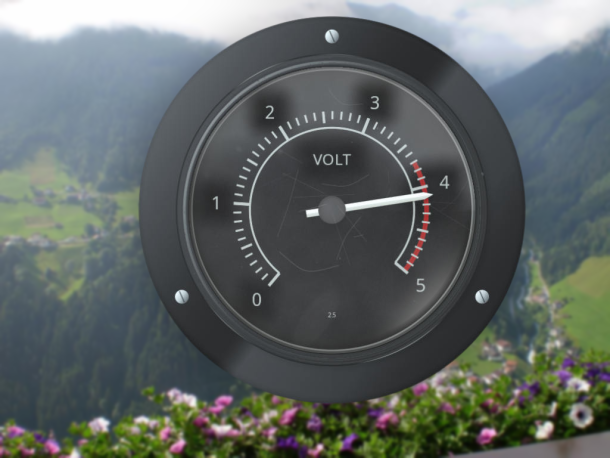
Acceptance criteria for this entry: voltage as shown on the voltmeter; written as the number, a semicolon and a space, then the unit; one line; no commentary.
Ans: 4.1; V
